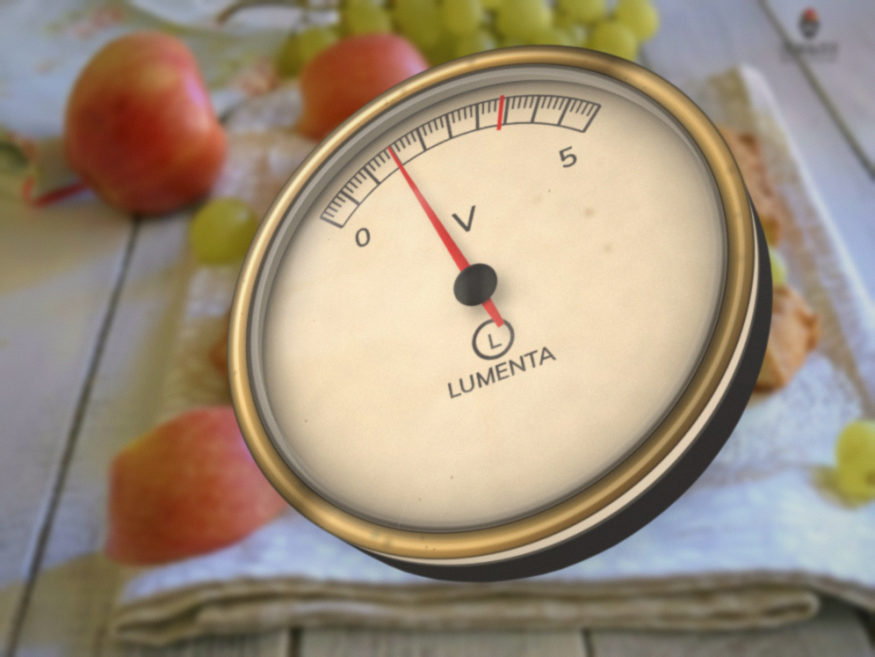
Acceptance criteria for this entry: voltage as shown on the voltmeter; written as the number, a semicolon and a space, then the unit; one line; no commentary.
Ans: 1.5; V
